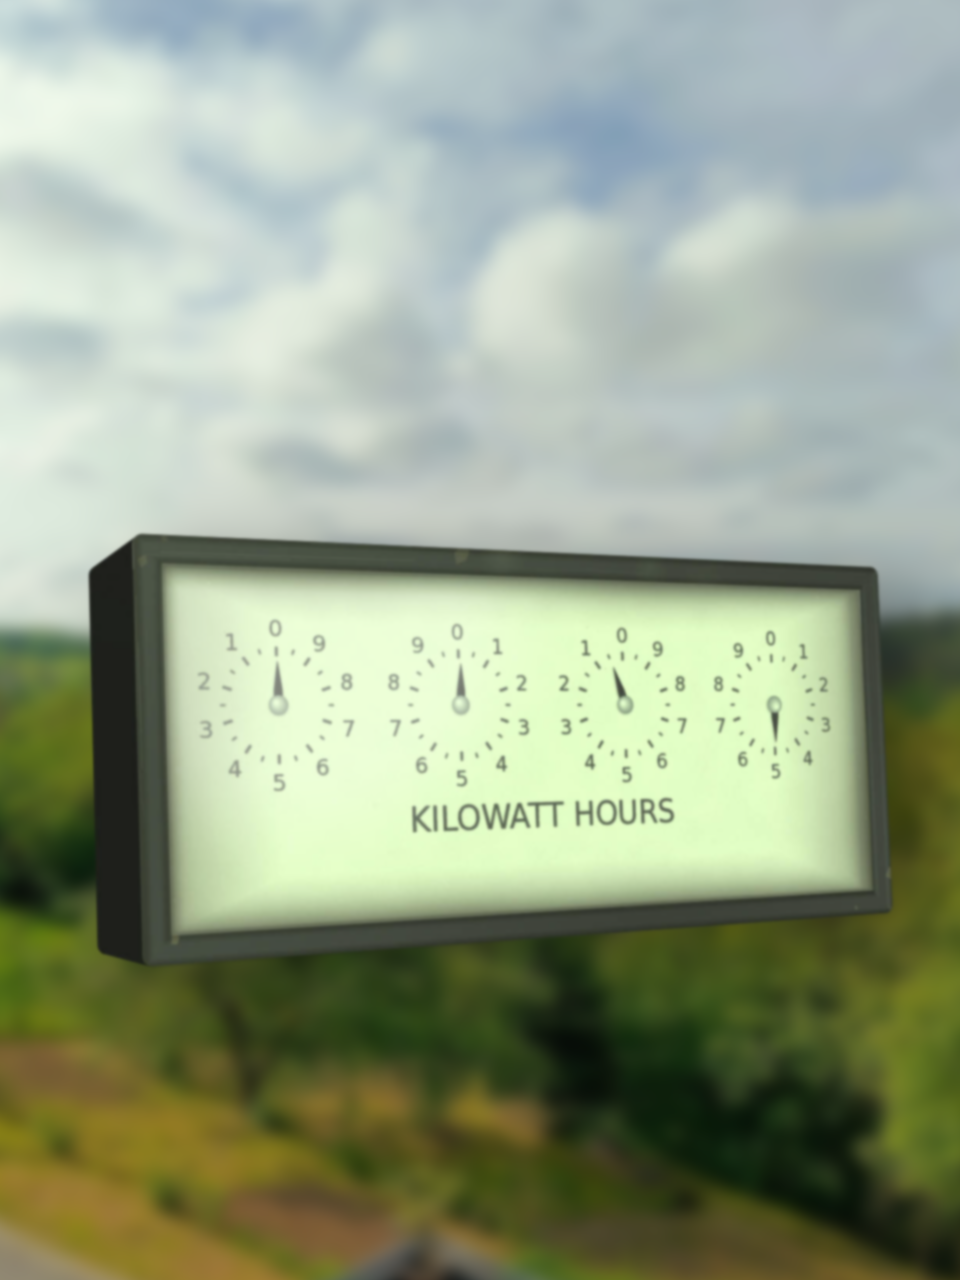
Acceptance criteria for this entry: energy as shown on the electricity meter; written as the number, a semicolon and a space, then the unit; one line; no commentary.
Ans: 5; kWh
